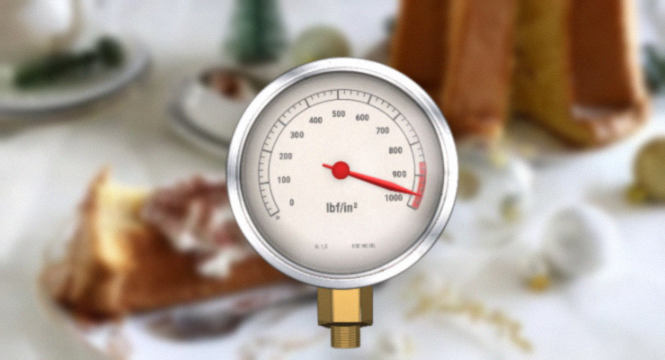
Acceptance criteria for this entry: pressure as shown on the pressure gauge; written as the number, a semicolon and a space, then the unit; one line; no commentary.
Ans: 960; psi
